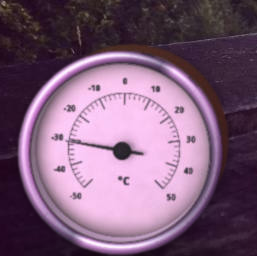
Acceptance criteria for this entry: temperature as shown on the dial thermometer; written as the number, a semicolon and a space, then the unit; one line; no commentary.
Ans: -30; °C
